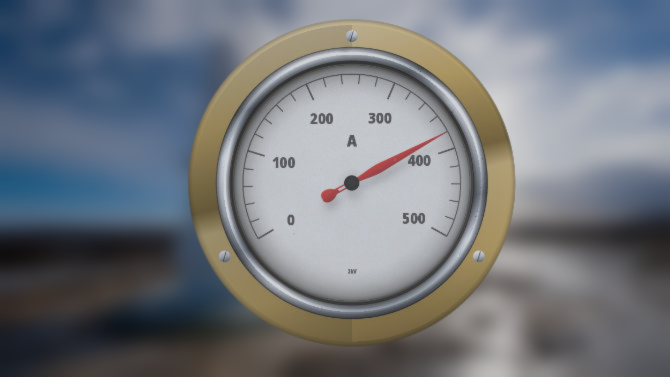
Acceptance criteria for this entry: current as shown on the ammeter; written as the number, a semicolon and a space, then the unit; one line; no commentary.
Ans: 380; A
